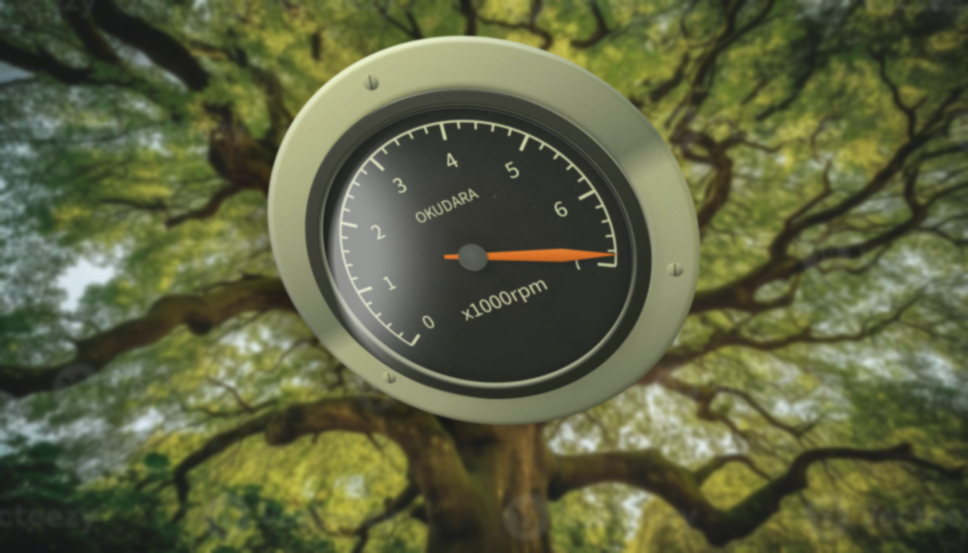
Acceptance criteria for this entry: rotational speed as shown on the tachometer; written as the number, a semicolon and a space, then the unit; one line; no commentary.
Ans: 6800; rpm
